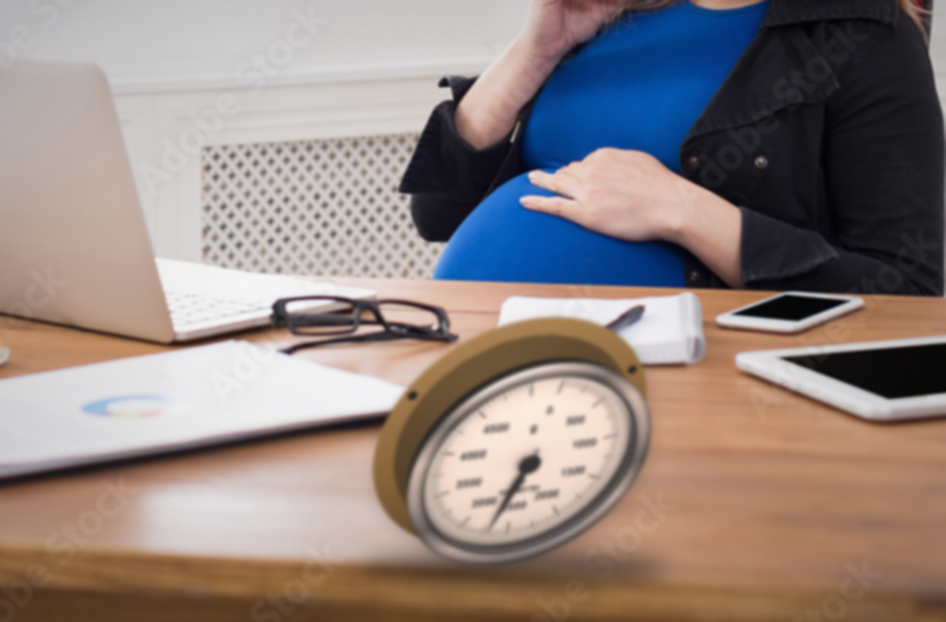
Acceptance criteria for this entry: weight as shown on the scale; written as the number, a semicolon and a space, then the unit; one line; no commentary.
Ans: 2750; g
